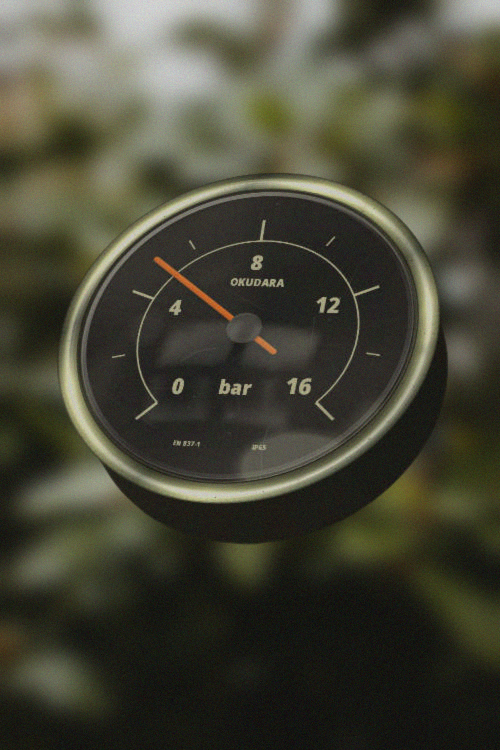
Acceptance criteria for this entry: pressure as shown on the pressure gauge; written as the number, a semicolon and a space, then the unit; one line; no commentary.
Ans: 5; bar
